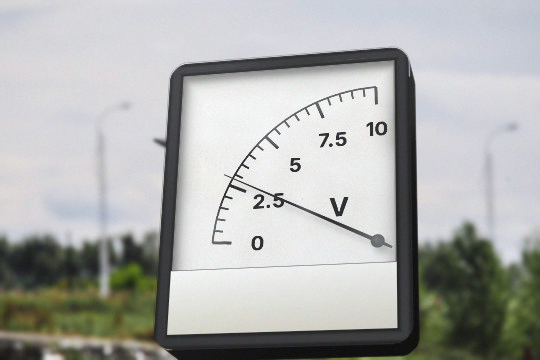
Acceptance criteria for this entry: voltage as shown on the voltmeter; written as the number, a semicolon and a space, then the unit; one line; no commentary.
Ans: 2.75; V
